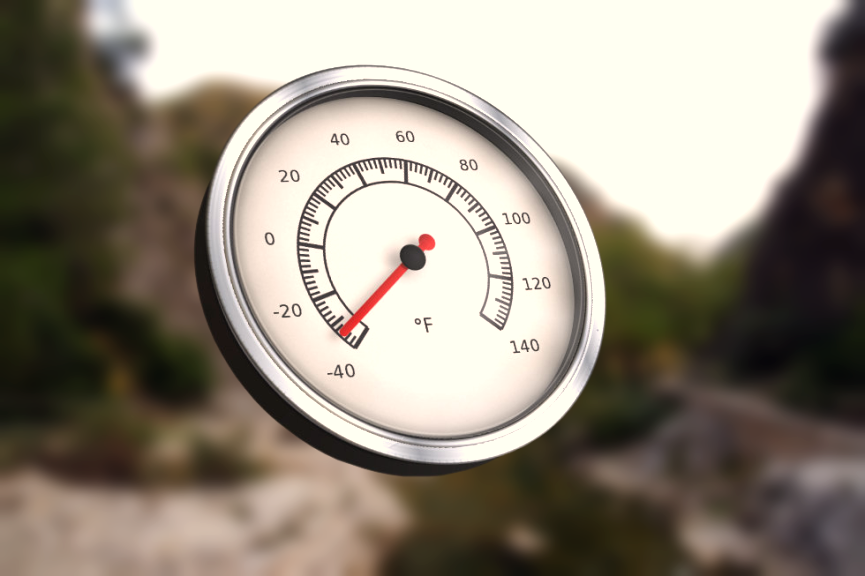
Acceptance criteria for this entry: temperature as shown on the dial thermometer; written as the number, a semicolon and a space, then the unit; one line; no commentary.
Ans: -34; °F
